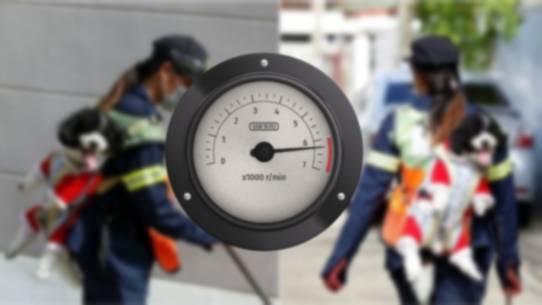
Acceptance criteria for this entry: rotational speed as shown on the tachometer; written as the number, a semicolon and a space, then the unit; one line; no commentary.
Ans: 6250; rpm
